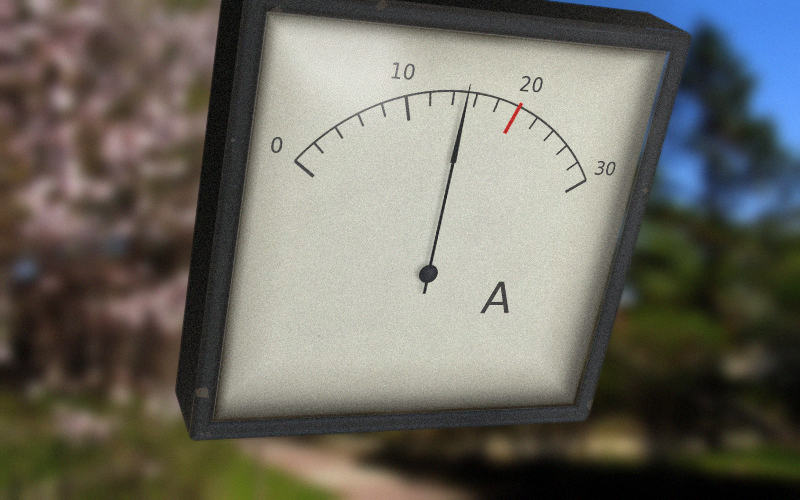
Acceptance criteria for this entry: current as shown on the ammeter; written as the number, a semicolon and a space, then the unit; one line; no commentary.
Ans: 15; A
